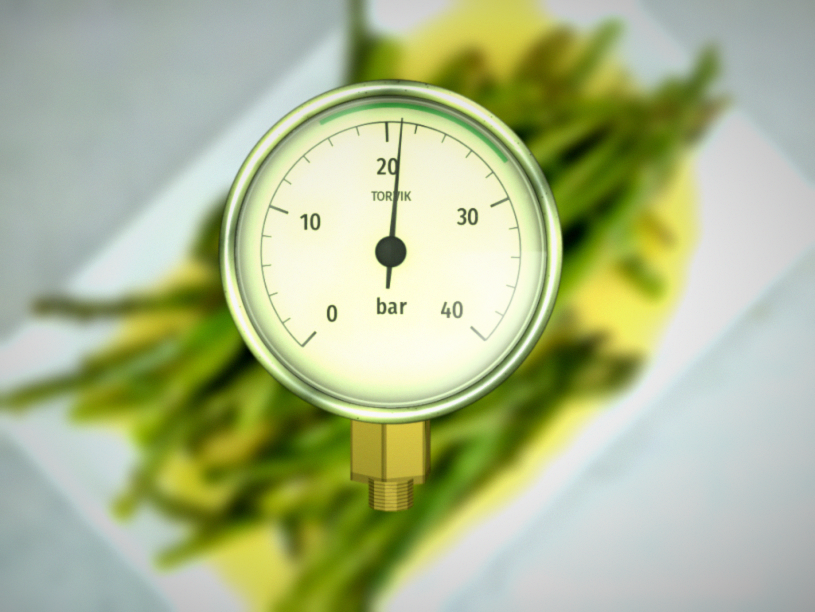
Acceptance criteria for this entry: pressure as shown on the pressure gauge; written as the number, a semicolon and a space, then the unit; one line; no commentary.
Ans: 21; bar
